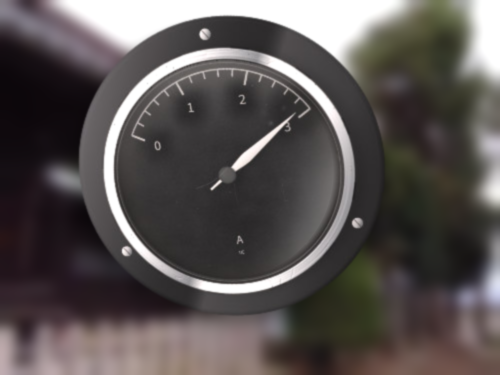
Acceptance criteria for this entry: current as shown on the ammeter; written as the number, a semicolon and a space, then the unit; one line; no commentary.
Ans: 2.9; A
